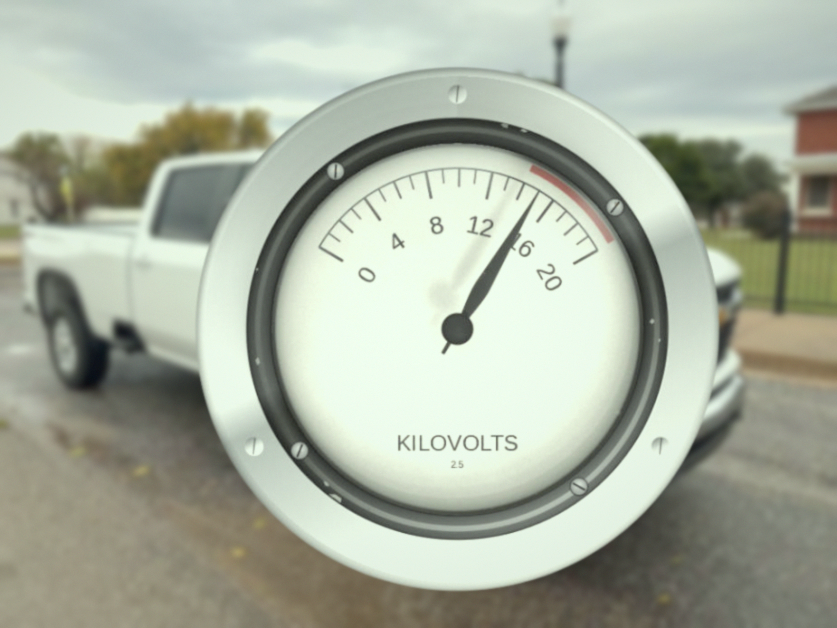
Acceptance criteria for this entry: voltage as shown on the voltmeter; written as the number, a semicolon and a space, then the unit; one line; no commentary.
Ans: 15; kV
